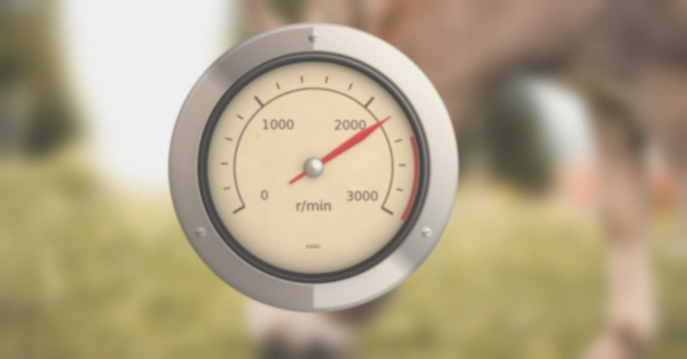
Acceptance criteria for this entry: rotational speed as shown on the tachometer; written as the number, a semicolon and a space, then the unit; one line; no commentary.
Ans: 2200; rpm
